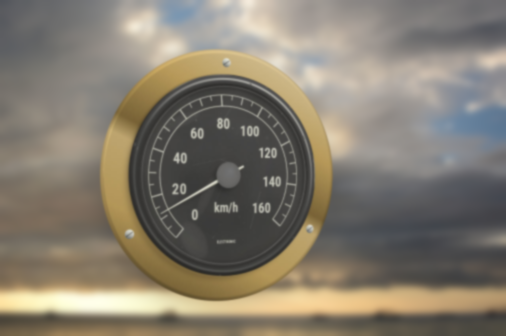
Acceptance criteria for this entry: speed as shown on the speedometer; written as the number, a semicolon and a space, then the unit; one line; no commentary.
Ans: 12.5; km/h
